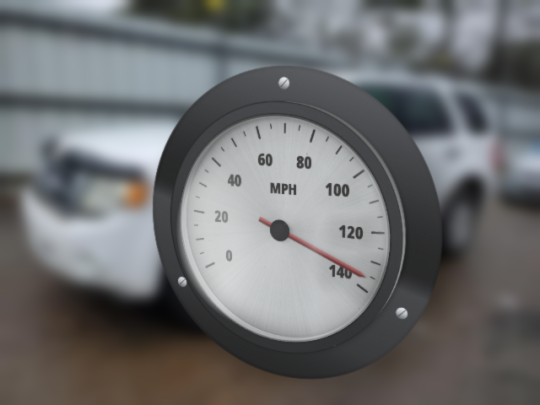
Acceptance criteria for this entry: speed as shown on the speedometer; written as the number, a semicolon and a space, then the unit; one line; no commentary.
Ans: 135; mph
